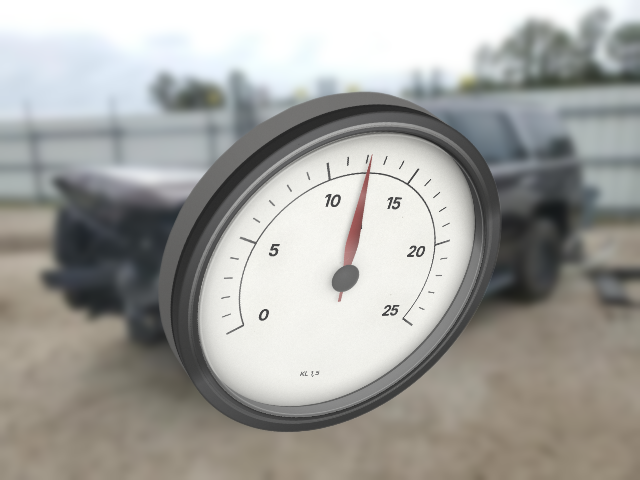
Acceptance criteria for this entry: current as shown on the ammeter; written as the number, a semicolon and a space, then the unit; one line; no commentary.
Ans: 12; A
